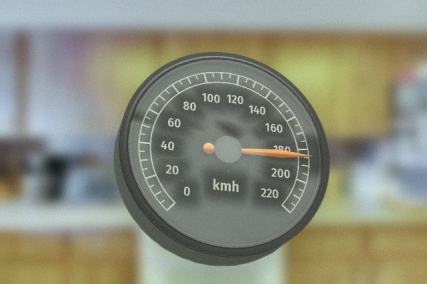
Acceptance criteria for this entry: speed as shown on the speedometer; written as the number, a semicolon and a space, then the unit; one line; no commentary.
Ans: 185; km/h
